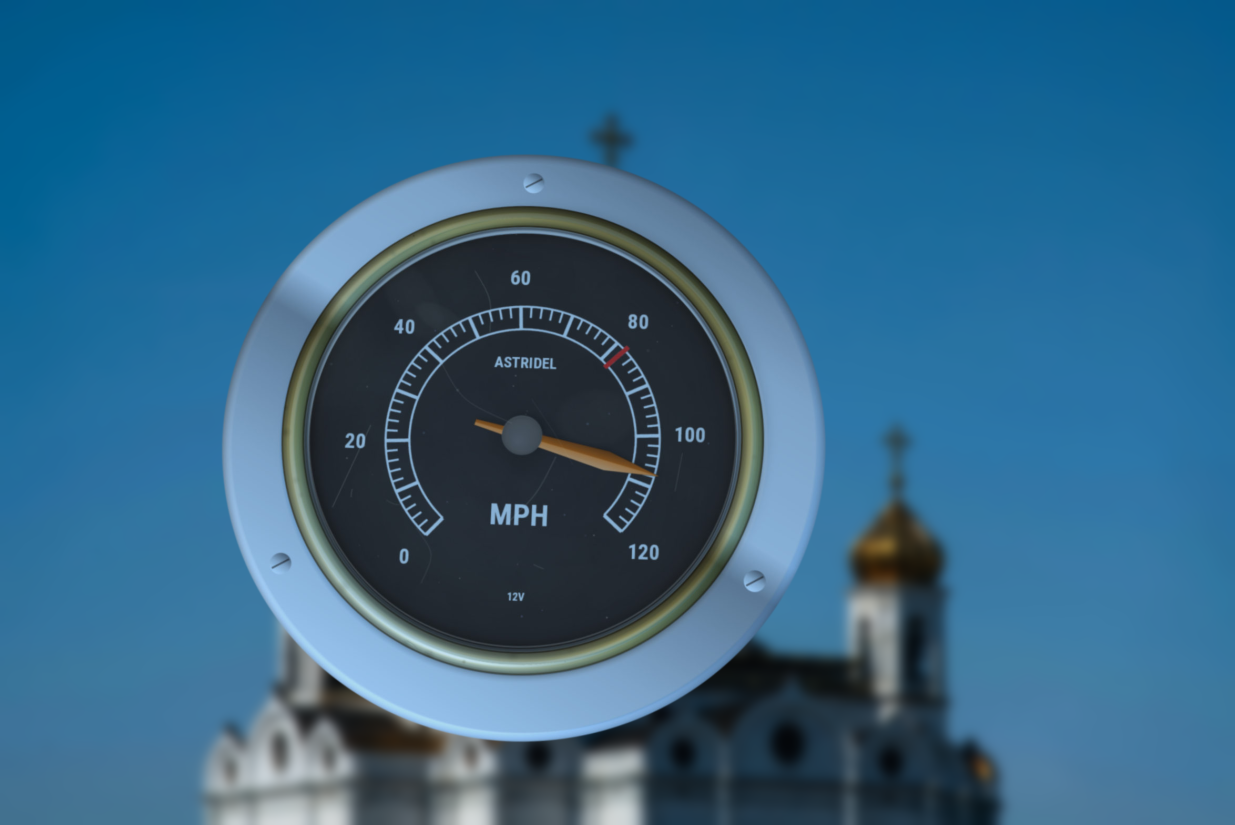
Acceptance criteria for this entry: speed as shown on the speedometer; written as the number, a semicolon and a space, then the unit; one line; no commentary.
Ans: 108; mph
